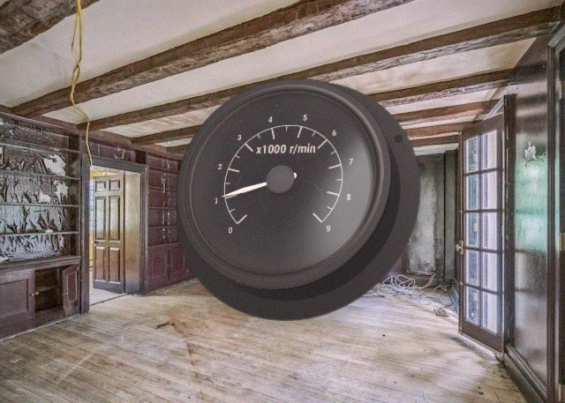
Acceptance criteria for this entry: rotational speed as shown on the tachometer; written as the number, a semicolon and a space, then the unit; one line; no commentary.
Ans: 1000; rpm
